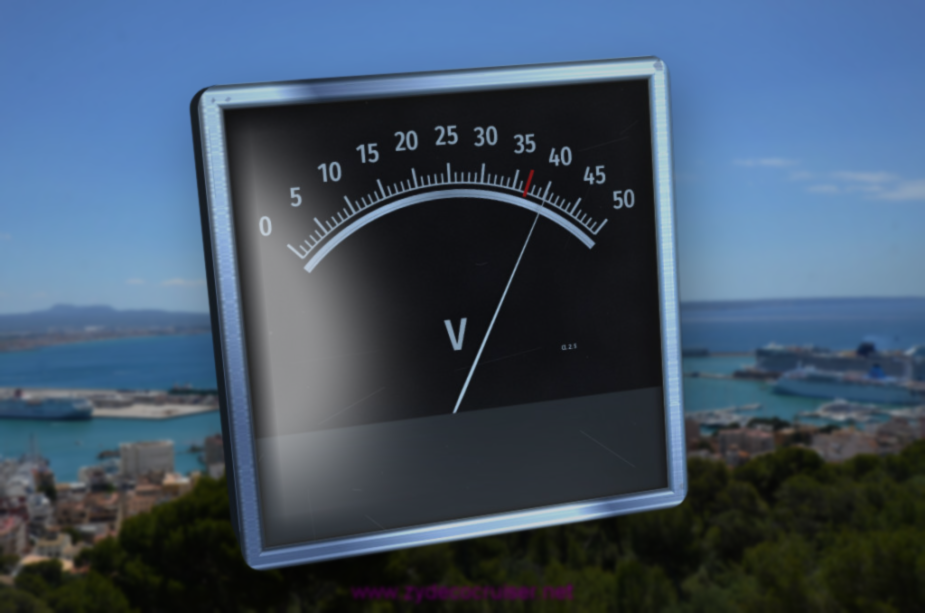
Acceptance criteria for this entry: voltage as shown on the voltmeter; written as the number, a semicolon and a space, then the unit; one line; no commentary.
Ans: 40; V
